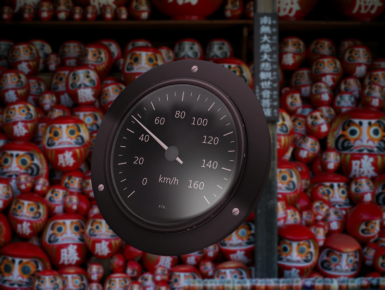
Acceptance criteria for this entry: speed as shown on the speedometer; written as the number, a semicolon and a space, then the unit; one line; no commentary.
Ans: 47.5; km/h
